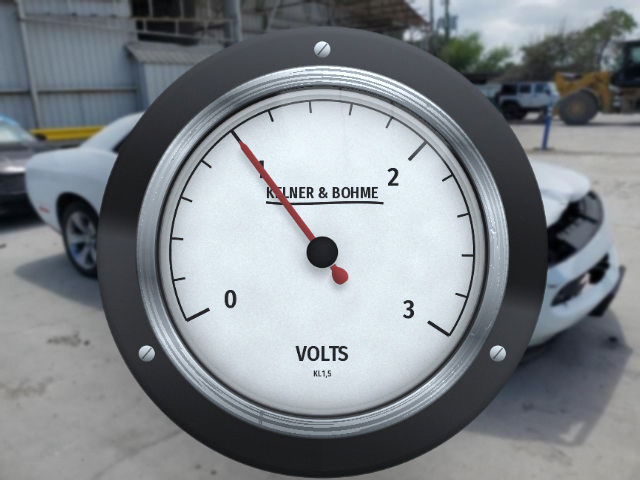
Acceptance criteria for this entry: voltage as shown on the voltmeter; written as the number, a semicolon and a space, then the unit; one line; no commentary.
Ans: 1; V
